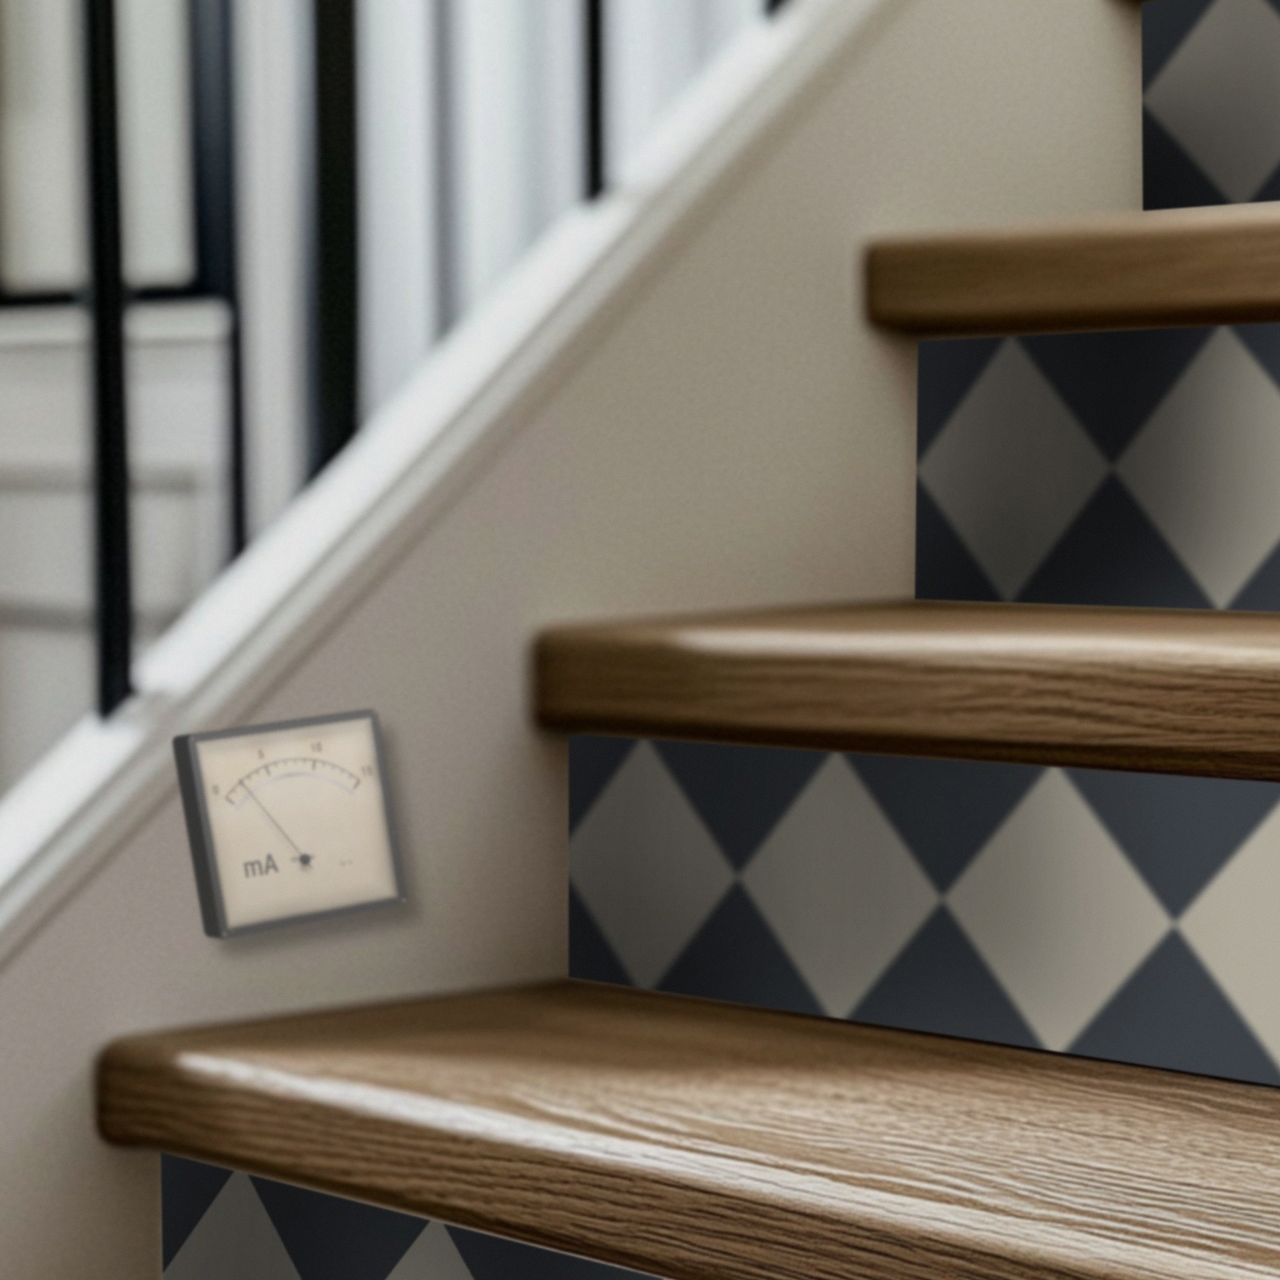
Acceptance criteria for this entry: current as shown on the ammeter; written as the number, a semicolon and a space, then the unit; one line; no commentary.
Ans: 2; mA
